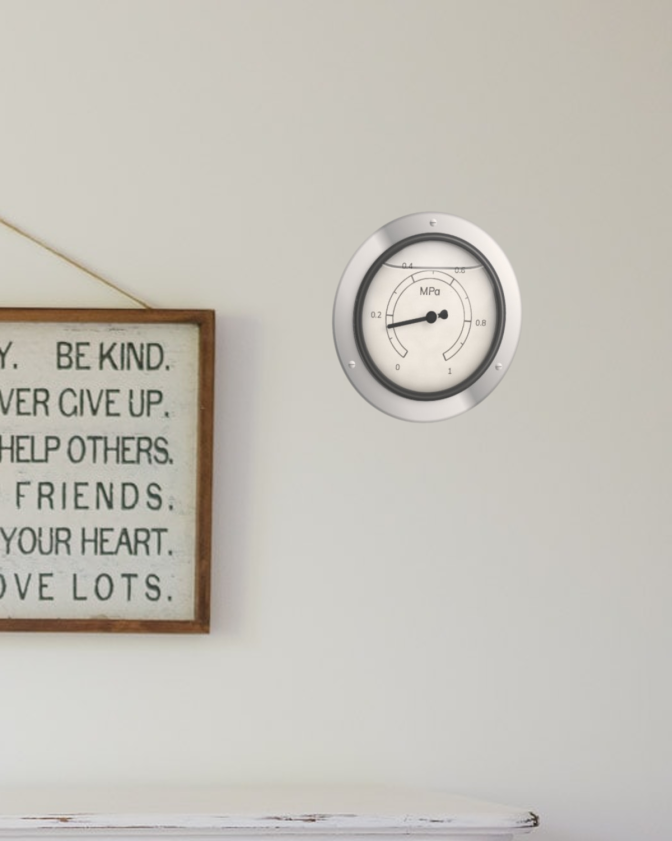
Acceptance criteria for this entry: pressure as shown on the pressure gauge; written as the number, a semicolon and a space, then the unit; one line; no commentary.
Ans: 0.15; MPa
